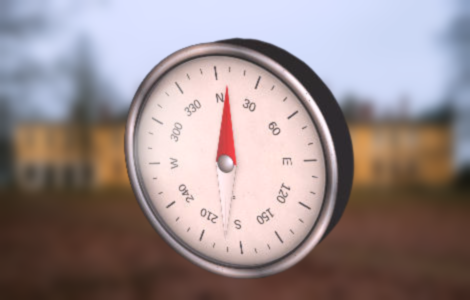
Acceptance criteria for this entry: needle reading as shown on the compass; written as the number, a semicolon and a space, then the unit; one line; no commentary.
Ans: 10; °
